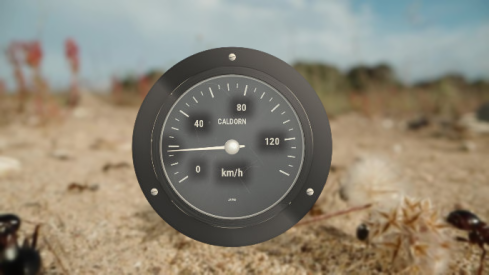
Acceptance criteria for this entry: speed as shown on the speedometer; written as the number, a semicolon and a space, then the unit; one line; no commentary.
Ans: 17.5; km/h
